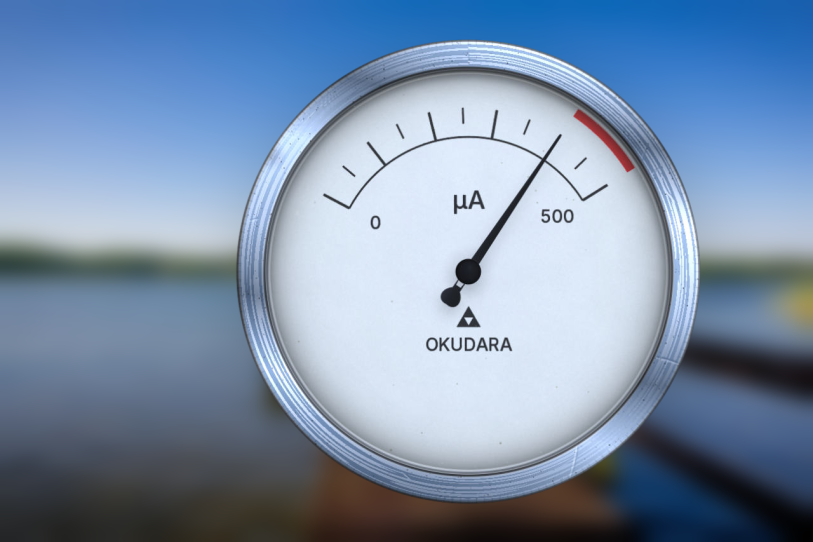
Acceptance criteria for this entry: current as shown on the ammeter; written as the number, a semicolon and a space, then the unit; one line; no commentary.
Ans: 400; µA
